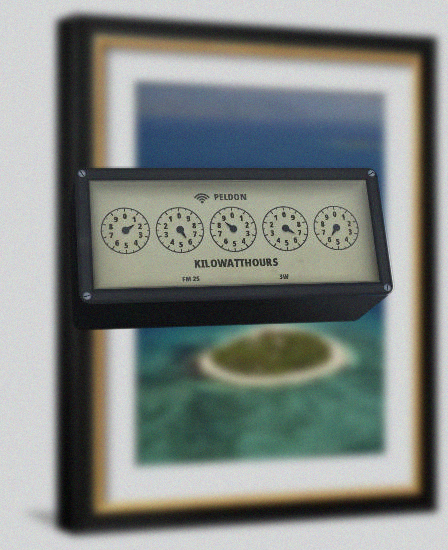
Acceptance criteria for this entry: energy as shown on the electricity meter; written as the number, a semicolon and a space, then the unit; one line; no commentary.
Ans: 15866; kWh
